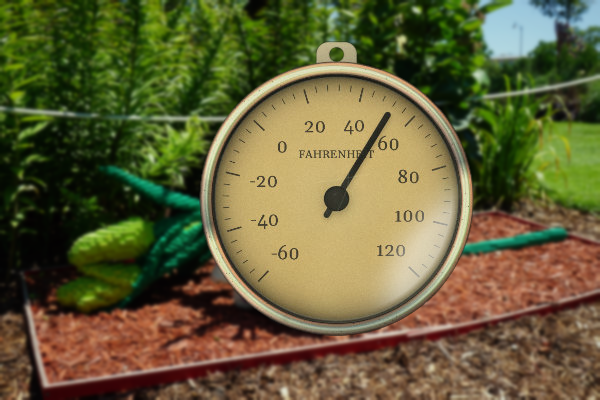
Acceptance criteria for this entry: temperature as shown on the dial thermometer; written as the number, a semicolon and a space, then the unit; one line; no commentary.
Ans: 52; °F
